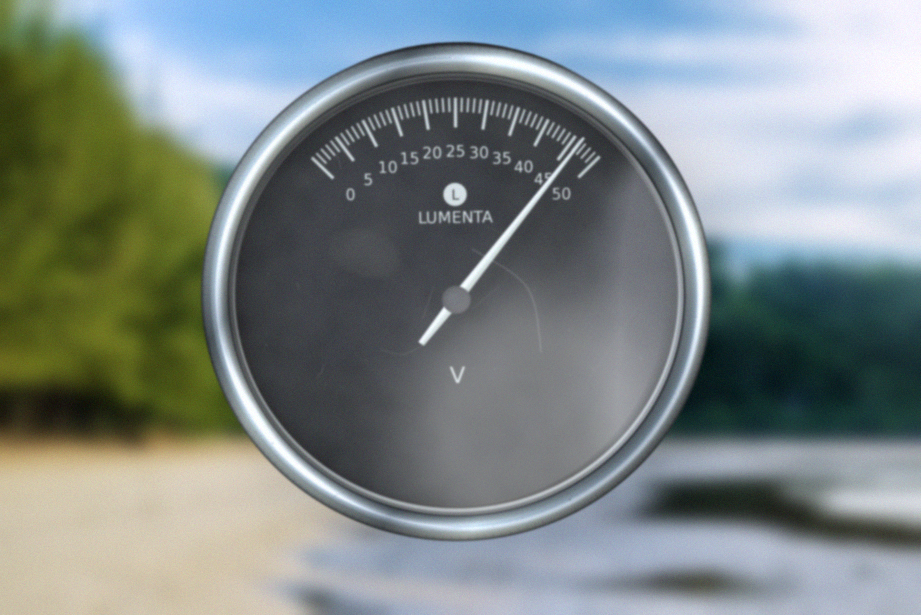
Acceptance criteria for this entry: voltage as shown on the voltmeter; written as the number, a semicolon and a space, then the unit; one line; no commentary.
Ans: 46; V
